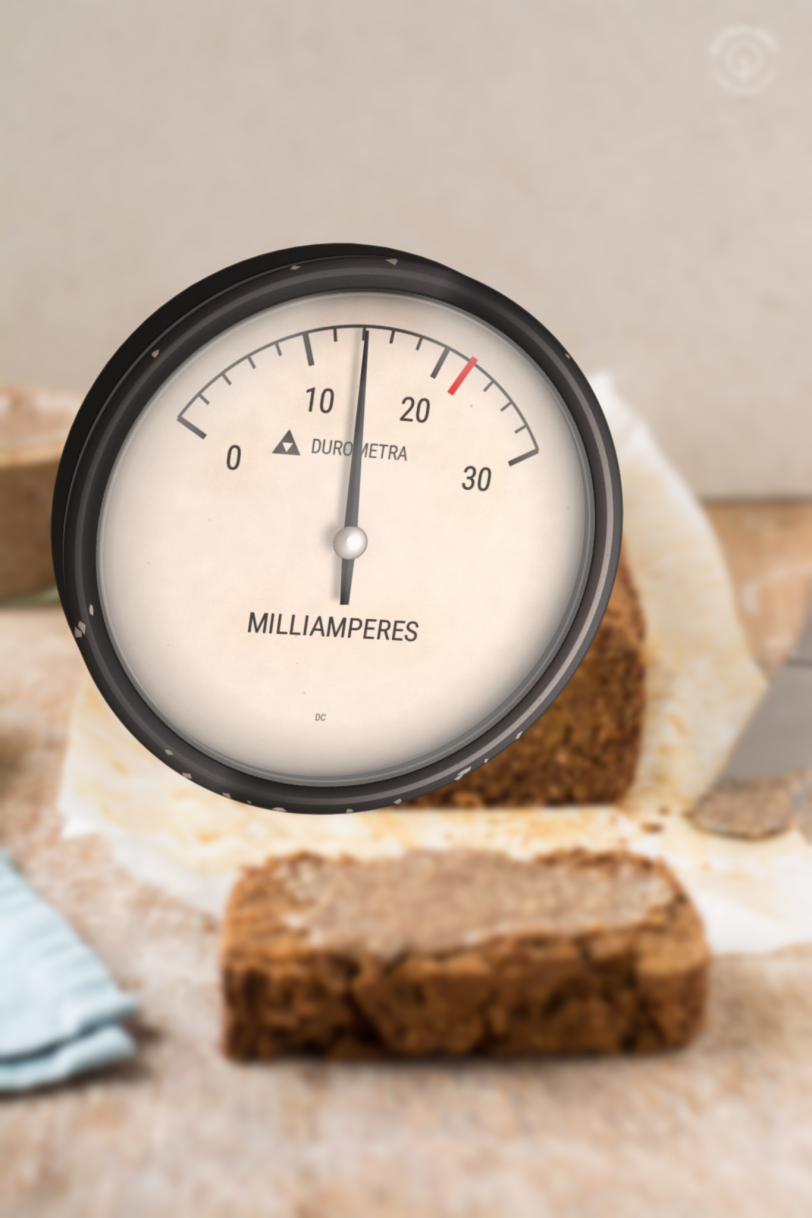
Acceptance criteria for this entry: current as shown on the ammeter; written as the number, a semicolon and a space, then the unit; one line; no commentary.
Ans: 14; mA
